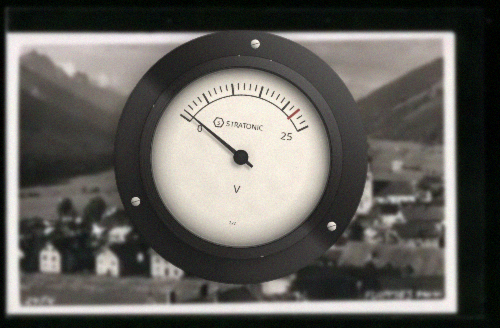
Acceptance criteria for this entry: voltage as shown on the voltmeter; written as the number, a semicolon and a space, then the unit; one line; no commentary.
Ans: 1; V
